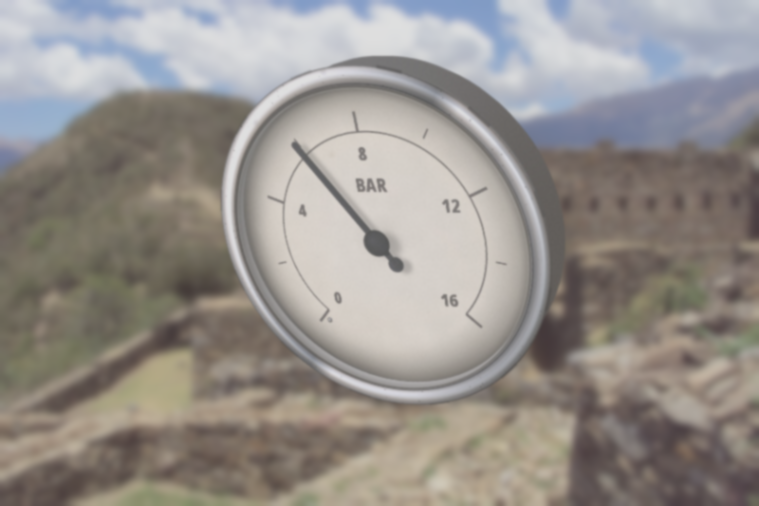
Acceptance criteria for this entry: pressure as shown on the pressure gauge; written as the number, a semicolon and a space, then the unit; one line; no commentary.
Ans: 6; bar
